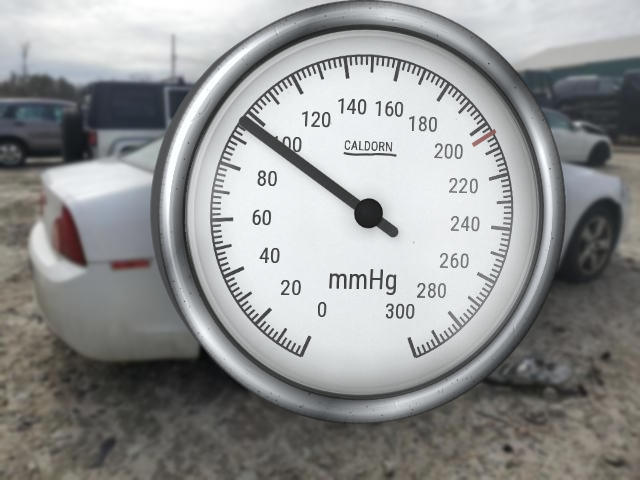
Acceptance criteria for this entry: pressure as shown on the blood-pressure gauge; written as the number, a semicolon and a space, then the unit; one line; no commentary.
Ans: 96; mmHg
